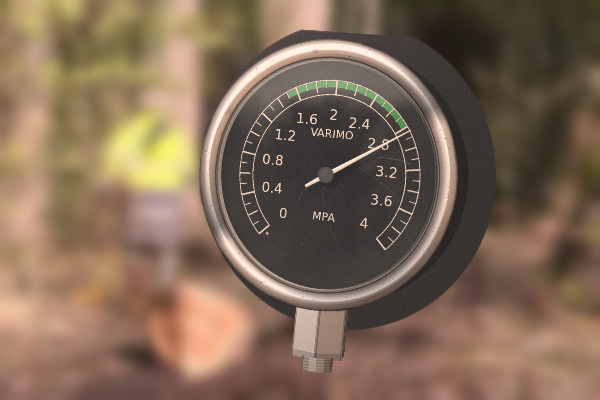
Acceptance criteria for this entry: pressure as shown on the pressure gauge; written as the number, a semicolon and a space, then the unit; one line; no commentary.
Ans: 2.85; MPa
